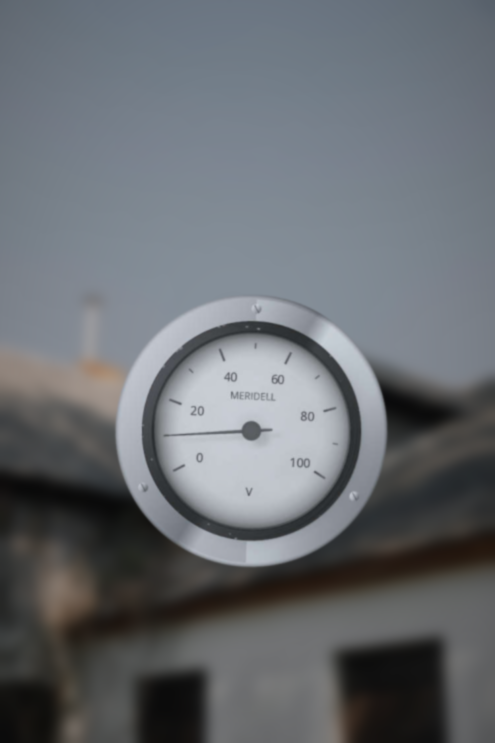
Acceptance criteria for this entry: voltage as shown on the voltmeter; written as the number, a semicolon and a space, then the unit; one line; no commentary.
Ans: 10; V
